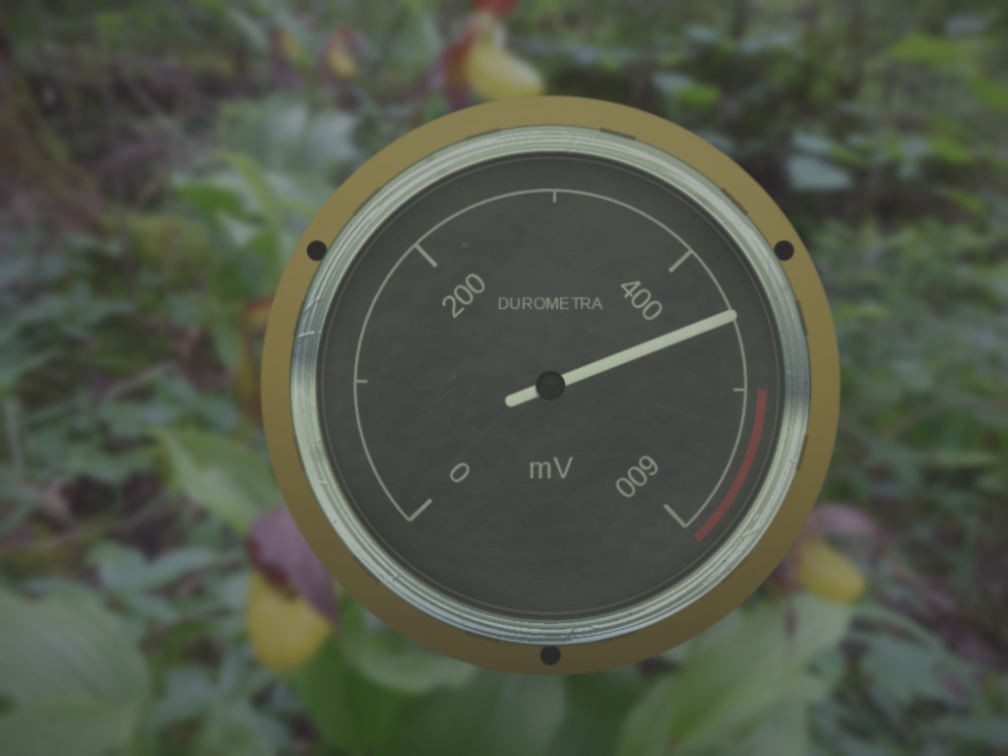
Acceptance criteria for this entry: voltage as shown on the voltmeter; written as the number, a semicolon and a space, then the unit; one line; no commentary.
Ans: 450; mV
